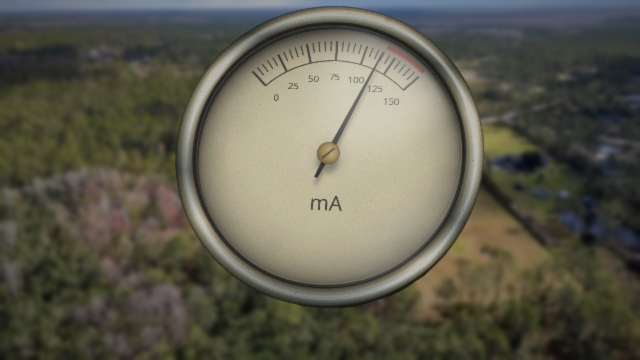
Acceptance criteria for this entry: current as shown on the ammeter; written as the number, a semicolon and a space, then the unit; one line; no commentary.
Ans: 115; mA
